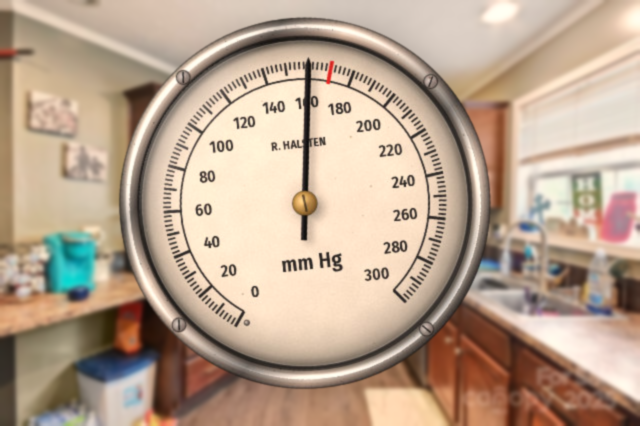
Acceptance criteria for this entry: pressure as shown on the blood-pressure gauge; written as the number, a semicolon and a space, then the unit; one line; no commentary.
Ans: 160; mmHg
